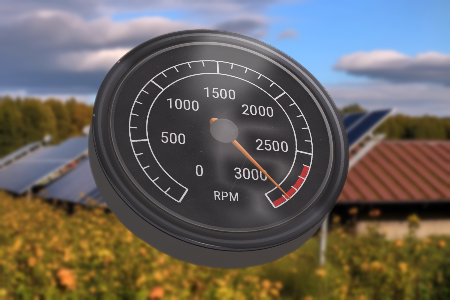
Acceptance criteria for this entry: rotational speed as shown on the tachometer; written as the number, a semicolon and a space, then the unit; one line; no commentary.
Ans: 2900; rpm
